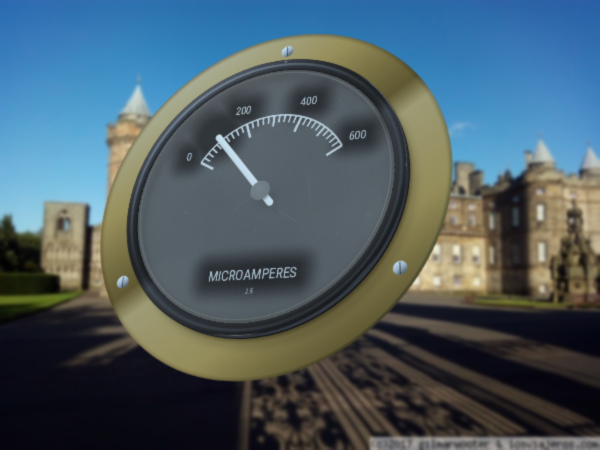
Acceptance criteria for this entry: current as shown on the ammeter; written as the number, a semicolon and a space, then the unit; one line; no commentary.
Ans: 100; µA
